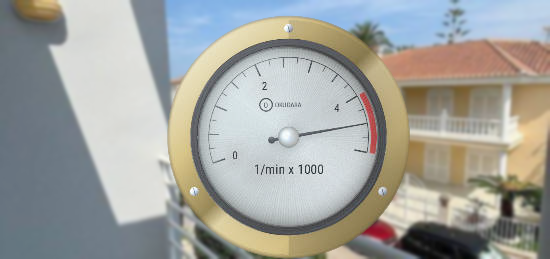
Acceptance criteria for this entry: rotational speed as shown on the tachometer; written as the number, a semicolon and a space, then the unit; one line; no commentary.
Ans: 4500; rpm
